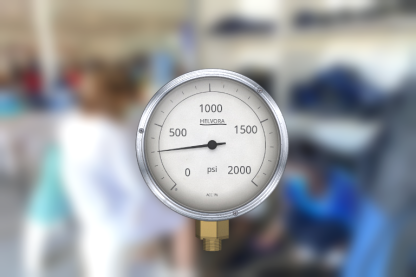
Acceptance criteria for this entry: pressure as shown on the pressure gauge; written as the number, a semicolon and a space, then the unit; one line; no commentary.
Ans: 300; psi
